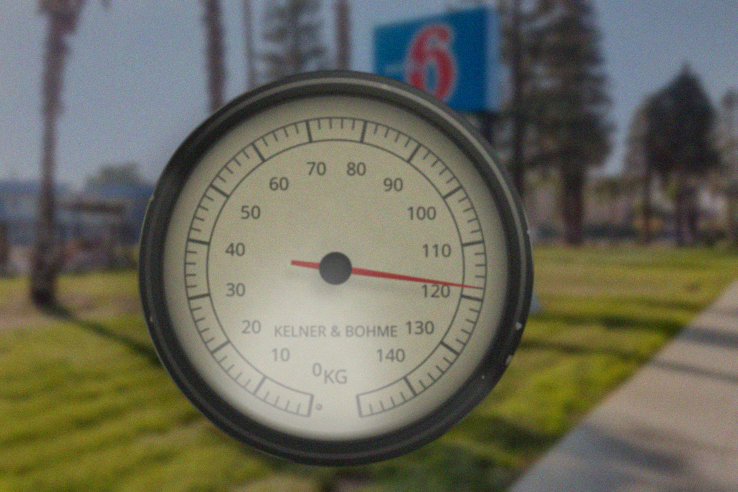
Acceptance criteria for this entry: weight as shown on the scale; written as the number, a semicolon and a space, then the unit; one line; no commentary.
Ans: 118; kg
